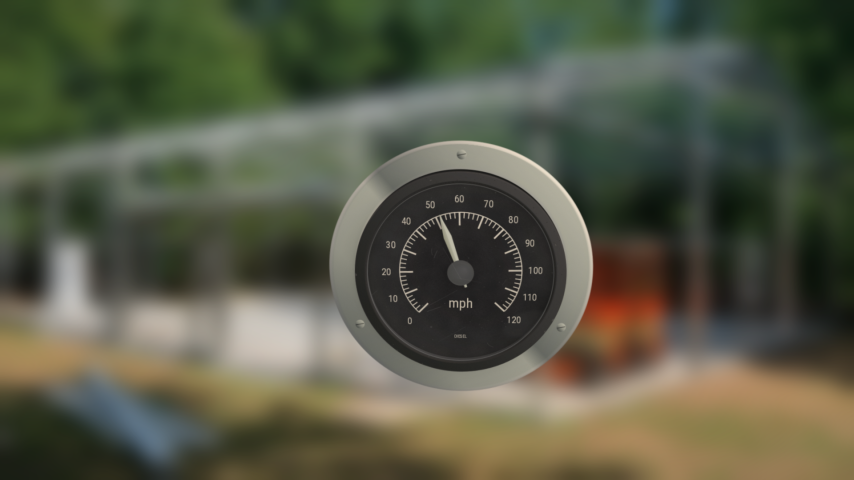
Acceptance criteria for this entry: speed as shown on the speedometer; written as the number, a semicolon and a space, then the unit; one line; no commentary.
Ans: 52; mph
